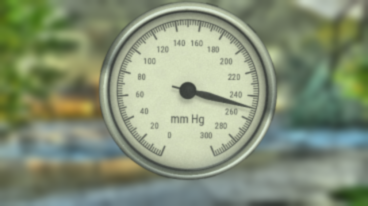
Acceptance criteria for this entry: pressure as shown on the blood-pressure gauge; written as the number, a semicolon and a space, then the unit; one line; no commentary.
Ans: 250; mmHg
